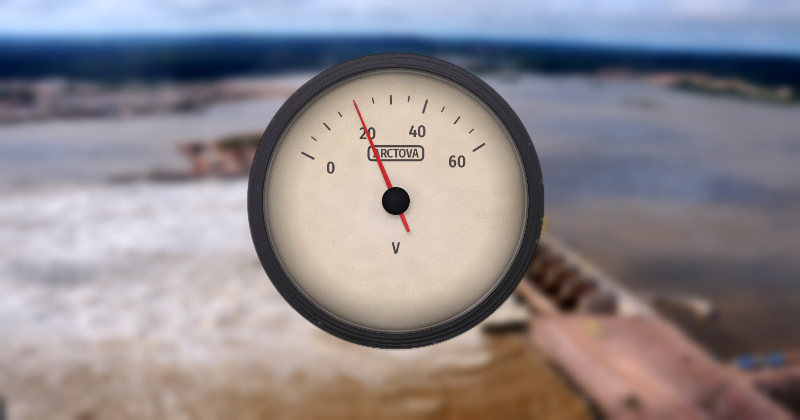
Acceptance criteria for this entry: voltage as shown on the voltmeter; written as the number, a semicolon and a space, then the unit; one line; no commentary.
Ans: 20; V
